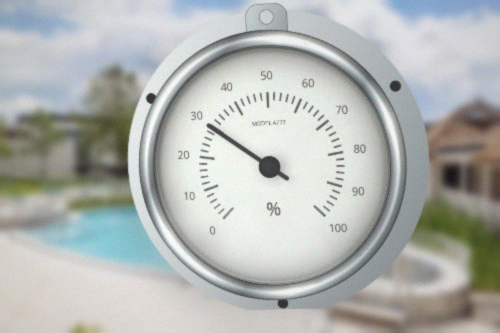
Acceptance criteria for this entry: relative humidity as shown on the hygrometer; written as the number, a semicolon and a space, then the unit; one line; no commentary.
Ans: 30; %
